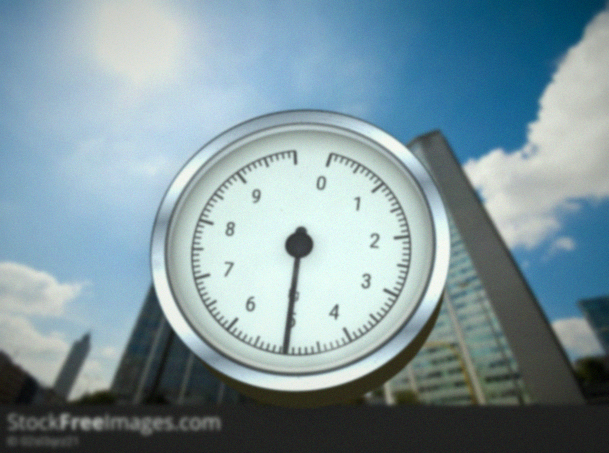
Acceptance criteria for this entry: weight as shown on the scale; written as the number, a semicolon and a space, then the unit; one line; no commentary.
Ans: 5; kg
